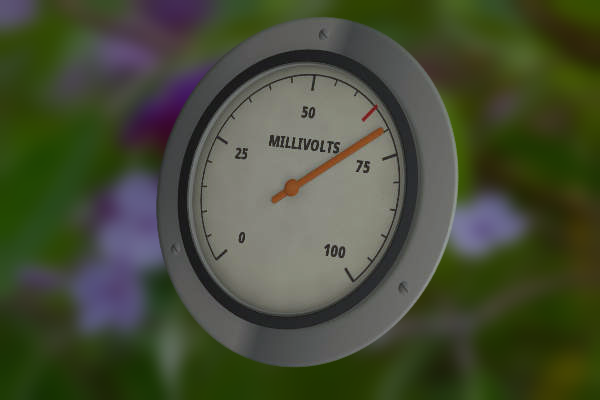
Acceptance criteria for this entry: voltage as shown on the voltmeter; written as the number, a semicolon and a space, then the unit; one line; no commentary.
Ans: 70; mV
